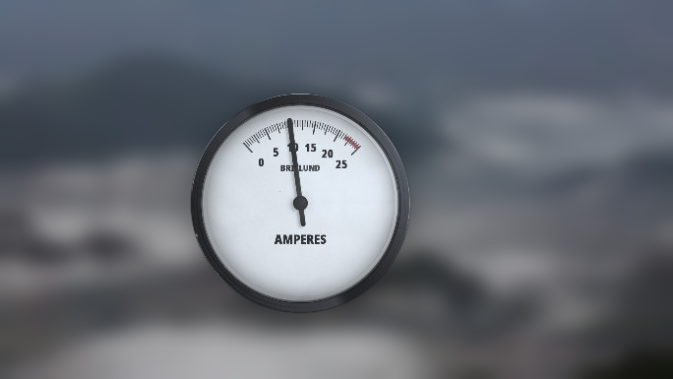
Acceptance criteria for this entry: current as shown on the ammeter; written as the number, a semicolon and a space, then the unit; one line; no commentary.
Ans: 10; A
